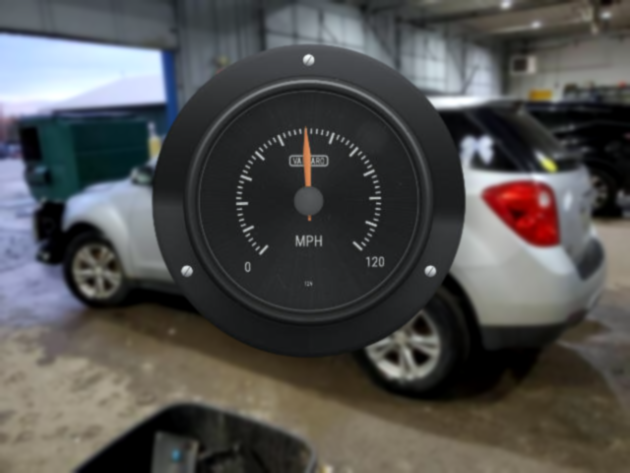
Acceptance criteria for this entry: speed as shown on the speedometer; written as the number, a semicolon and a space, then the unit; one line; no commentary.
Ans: 60; mph
